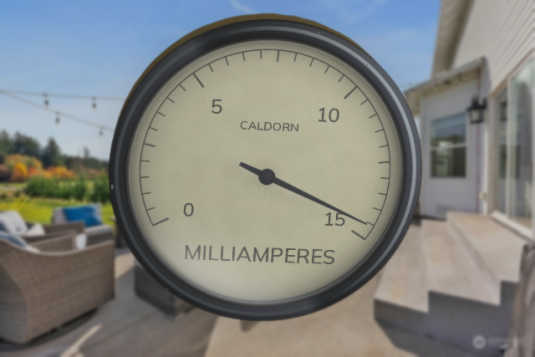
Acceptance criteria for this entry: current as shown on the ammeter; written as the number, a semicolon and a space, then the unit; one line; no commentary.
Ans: 14.5; mA
